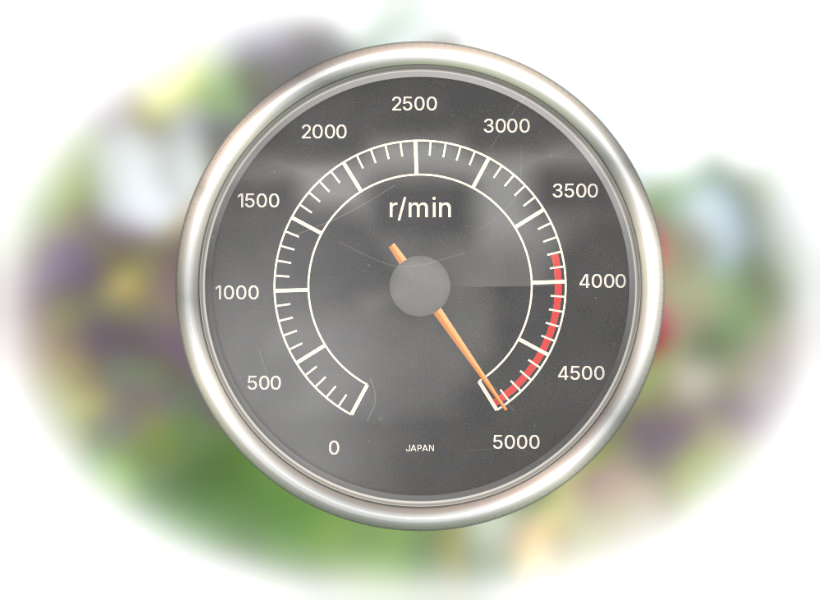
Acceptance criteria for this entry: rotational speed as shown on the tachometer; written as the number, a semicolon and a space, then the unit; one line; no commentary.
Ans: 4950; rpm
